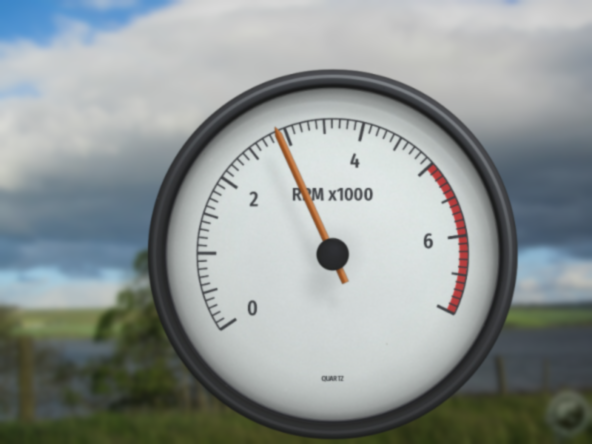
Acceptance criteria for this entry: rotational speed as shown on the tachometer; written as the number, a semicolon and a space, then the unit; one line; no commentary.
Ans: 2900; rpm
